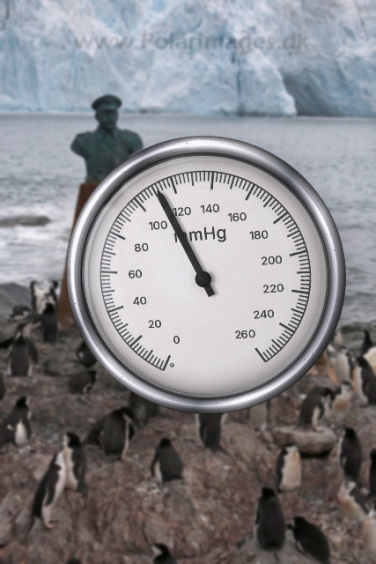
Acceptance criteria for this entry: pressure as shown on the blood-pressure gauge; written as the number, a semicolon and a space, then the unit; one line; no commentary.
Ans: 112; mmHg
